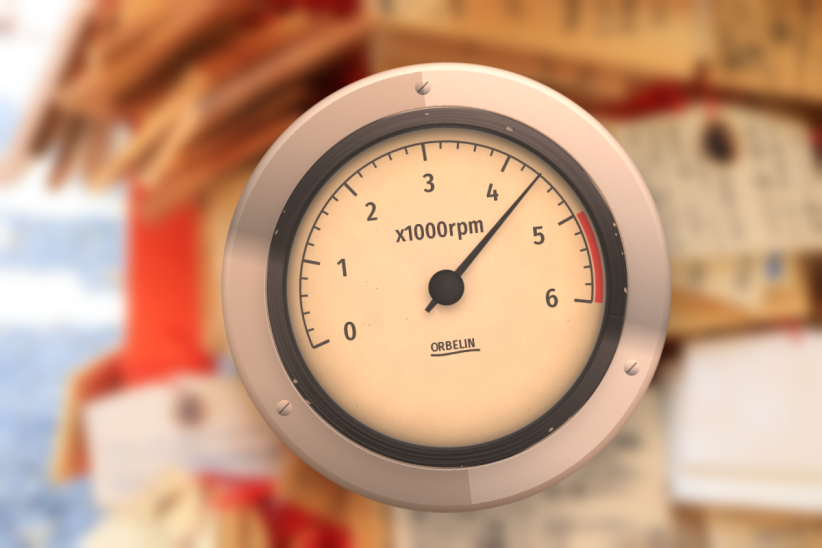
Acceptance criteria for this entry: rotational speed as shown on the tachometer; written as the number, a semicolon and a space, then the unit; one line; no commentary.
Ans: 4400; rpm
